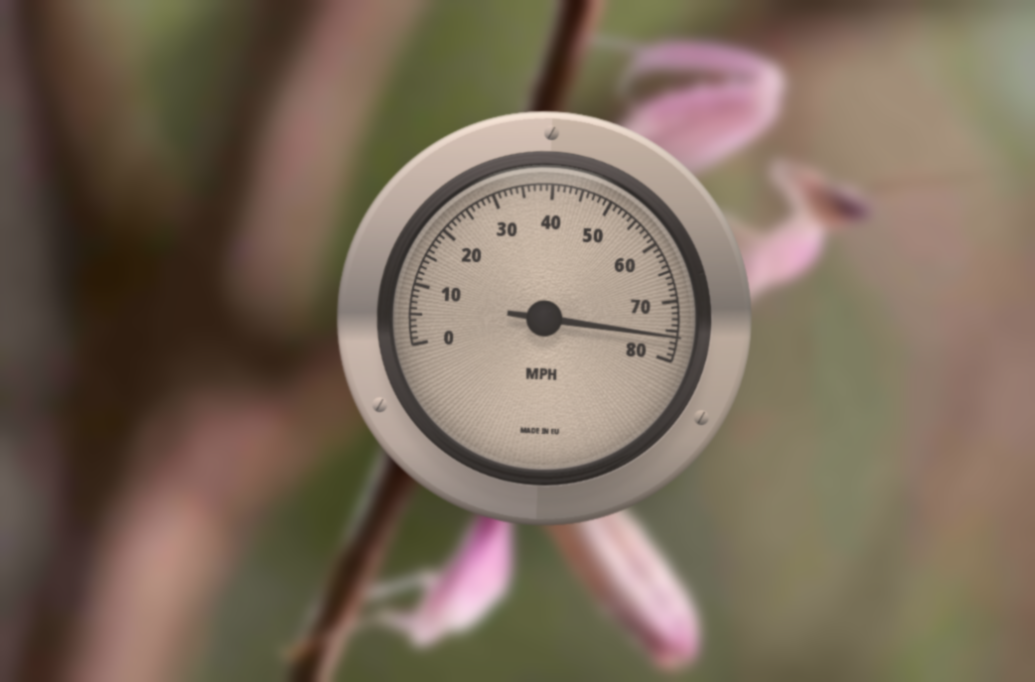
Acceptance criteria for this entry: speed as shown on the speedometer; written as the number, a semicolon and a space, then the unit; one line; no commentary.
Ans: 76; mph
